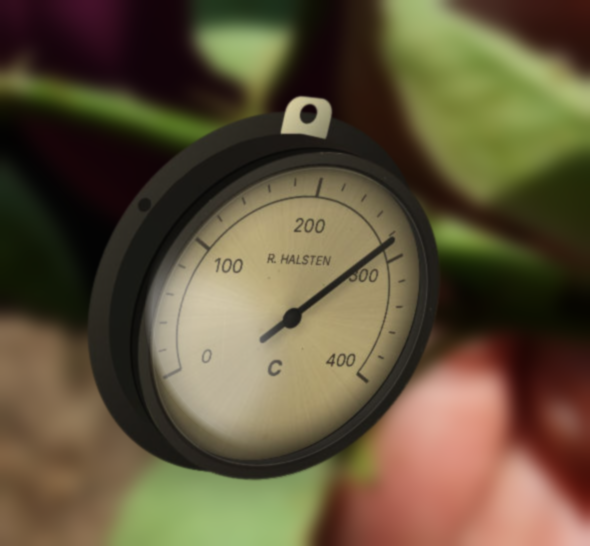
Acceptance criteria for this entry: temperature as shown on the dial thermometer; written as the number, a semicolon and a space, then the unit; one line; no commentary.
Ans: 280; °C
